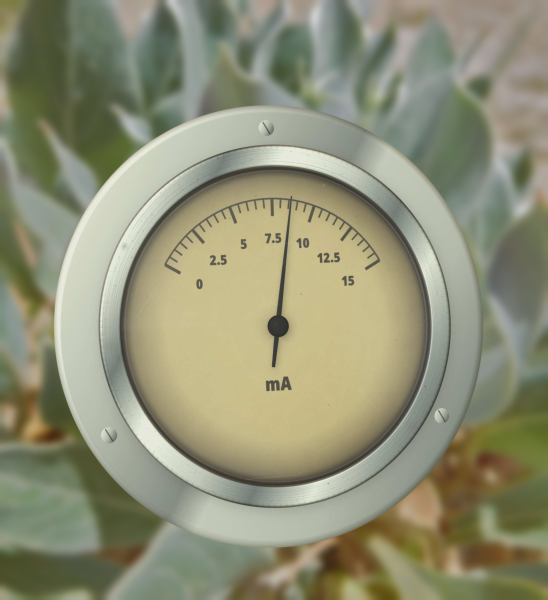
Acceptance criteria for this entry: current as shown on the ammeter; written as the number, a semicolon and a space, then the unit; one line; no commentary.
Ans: 8.5; mA
